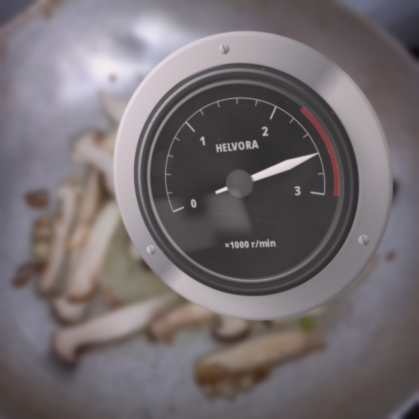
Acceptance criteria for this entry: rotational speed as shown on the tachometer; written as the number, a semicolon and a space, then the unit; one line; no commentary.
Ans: 2600; rpm
